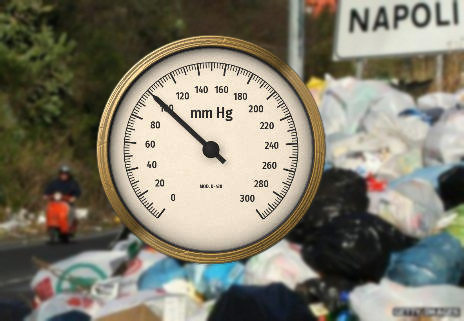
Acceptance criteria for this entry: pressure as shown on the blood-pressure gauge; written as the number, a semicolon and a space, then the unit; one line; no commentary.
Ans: 100; mmHg
